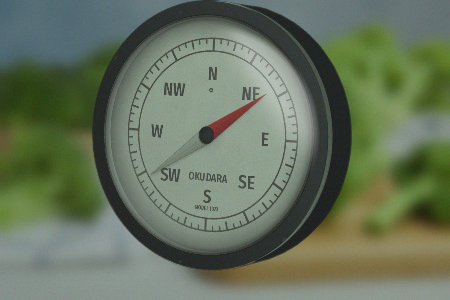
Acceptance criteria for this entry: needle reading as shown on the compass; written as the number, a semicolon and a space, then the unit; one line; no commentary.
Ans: 55; °
